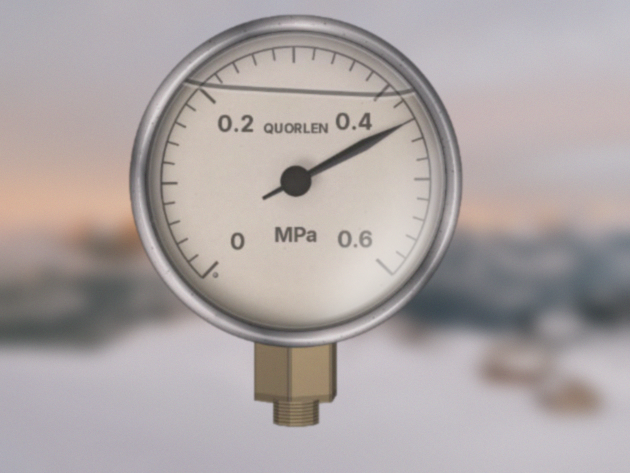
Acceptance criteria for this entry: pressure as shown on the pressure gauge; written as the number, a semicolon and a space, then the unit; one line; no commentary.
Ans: 0.44; MPa
